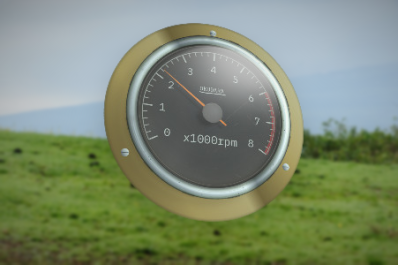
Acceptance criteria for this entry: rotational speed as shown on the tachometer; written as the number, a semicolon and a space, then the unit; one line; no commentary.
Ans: 2200; rpm
